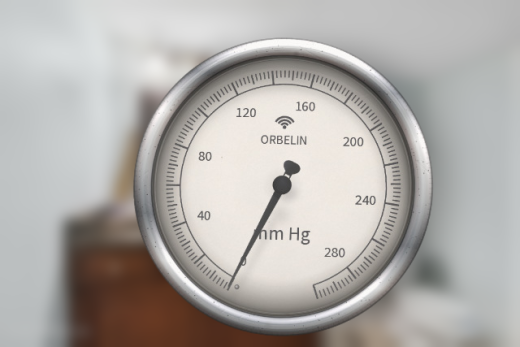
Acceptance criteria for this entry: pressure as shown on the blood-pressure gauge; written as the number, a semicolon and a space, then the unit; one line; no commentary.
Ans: 0; mmHg
